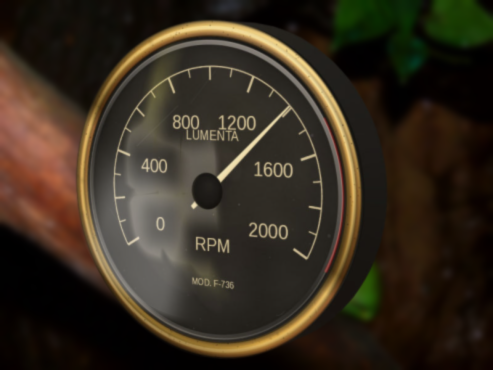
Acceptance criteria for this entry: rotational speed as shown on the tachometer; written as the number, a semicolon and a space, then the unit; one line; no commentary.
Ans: 1400; rpm
